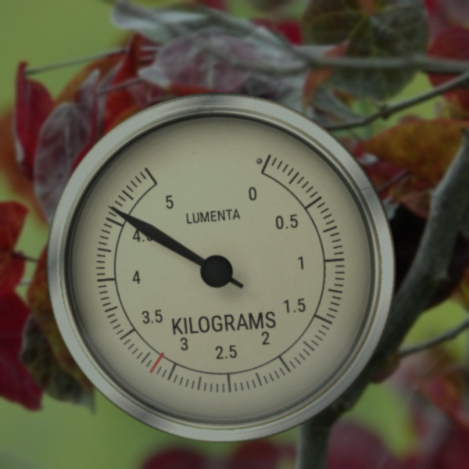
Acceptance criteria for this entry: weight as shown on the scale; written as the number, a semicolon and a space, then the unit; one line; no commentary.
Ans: 4.6; kg
